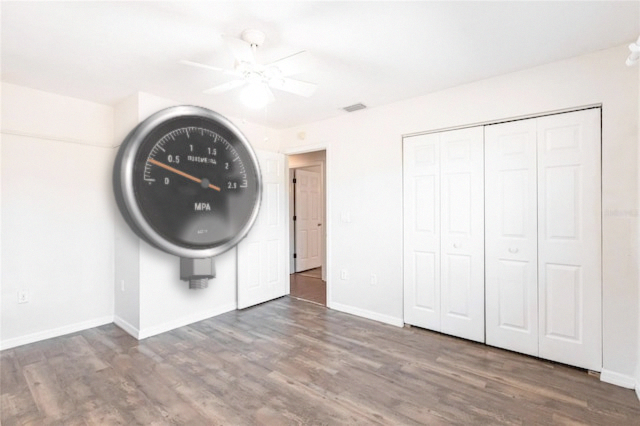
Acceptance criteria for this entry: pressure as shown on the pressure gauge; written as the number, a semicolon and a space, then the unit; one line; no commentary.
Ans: 0.25; MPa
